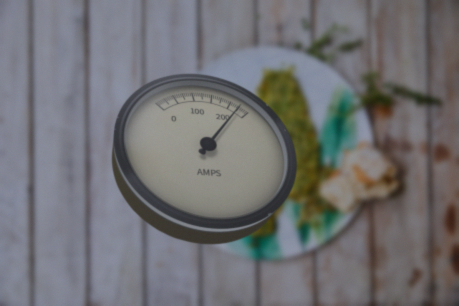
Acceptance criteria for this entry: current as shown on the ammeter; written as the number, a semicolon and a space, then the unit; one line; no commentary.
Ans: 225; A
